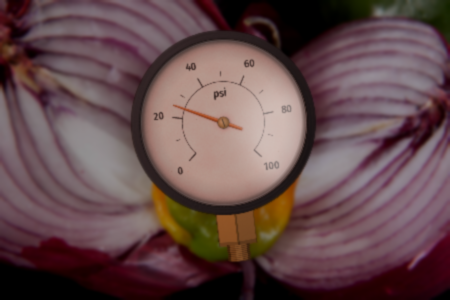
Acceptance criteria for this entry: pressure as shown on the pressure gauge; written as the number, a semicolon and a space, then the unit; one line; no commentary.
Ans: 25; psi
